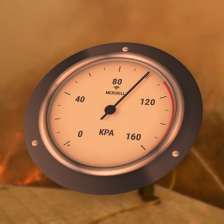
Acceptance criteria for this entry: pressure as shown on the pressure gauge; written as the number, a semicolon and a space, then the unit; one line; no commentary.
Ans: 100; kPa
